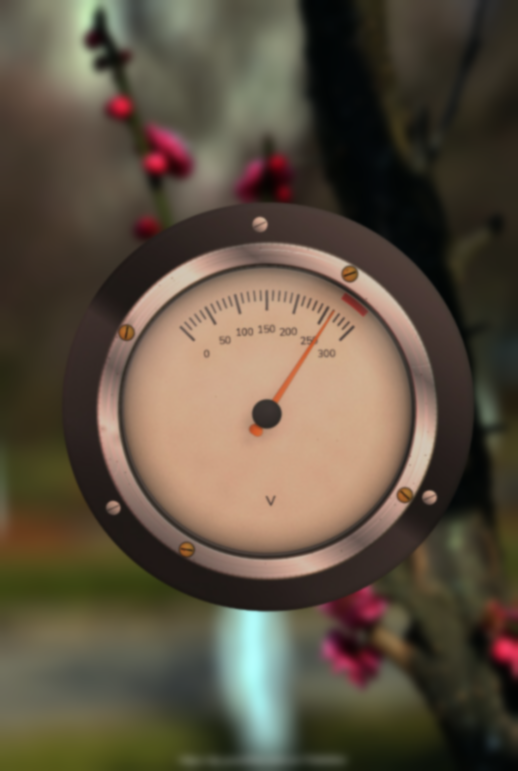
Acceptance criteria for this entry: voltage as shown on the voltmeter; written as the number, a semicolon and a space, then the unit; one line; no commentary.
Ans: 260; V
